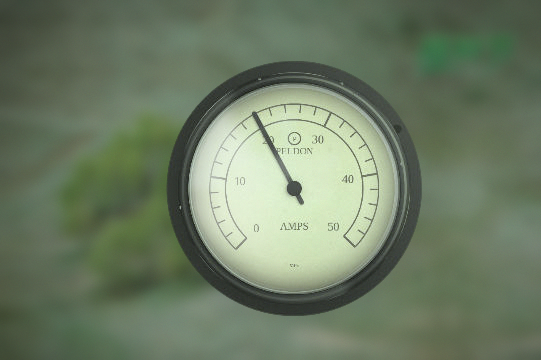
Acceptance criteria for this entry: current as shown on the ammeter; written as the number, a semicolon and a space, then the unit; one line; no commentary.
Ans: 20; A
